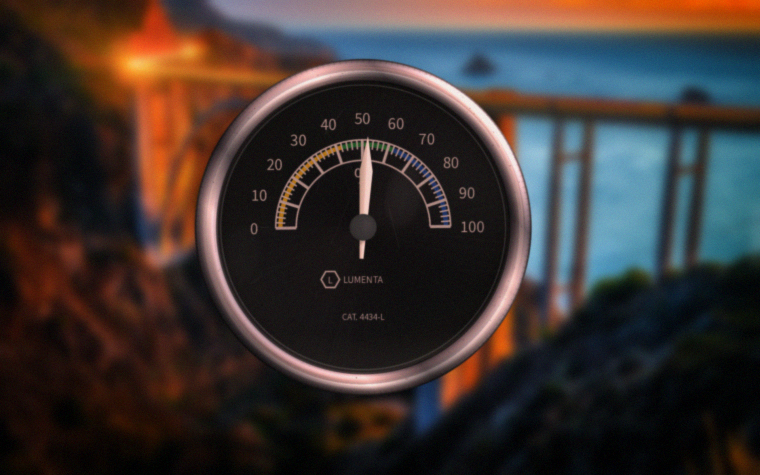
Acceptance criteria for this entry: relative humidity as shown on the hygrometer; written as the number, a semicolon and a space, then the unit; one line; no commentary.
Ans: 52; %
